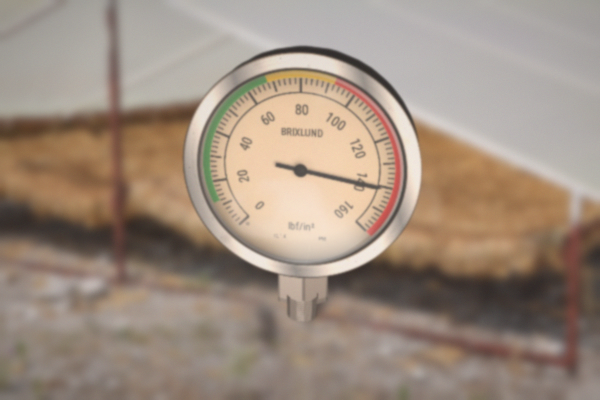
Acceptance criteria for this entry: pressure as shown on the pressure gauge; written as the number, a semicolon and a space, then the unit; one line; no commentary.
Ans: 140; psi
